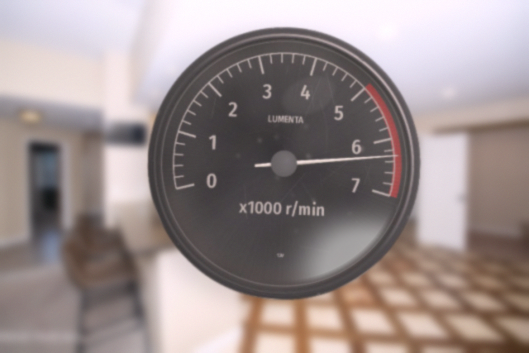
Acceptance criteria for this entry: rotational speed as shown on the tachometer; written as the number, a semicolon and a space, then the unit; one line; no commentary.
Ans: 6300; rpm
